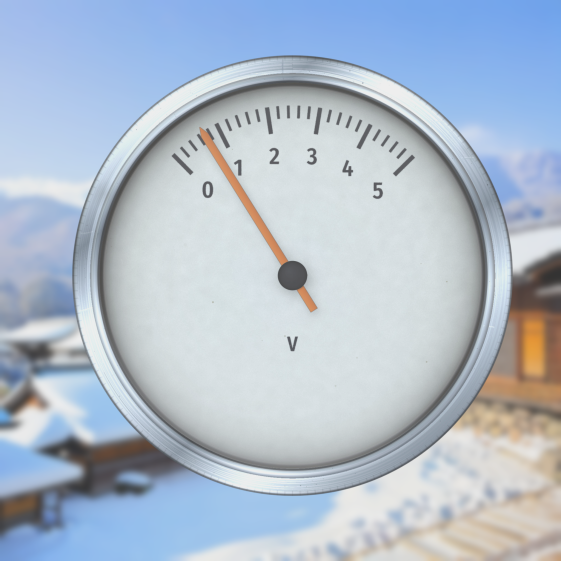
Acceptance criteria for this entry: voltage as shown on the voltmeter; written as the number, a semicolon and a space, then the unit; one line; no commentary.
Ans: 0.7; V
